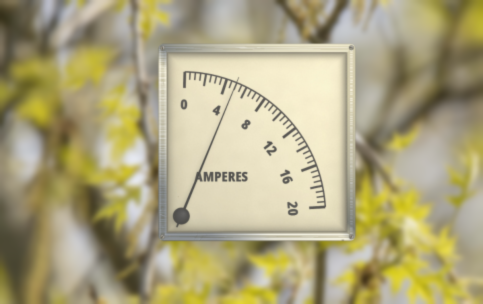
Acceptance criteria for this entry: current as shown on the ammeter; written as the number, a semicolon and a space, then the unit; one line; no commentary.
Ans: 5; A
